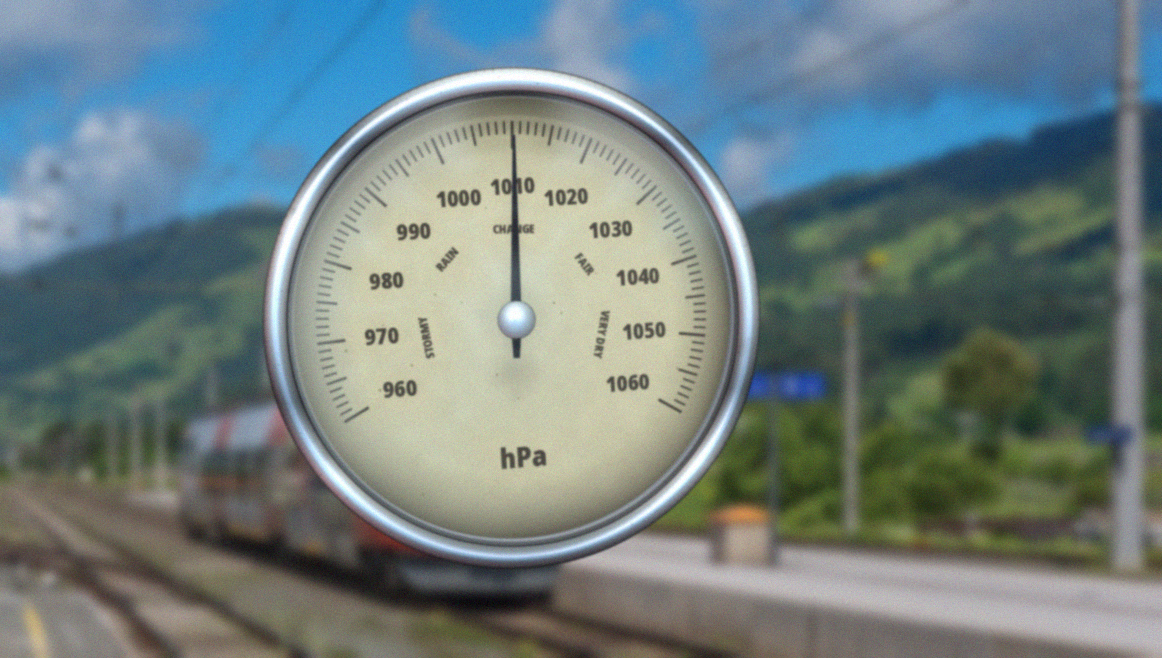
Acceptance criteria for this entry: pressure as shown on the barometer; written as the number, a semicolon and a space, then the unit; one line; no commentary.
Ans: 1010; hPa
